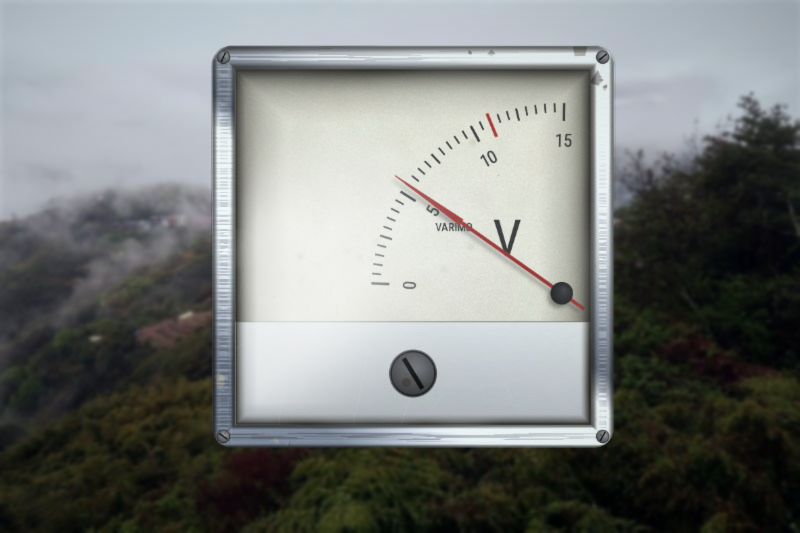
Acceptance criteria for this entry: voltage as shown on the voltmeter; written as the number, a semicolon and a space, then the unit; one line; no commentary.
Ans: 5.5; V
